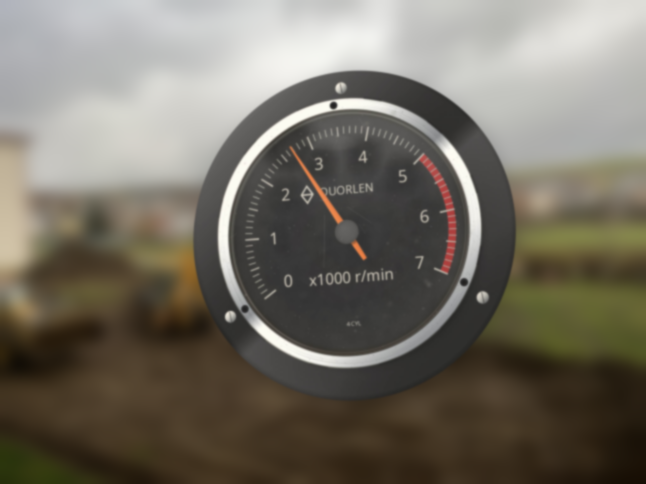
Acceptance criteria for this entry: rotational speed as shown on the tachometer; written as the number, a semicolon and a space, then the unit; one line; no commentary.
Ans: 2700; rpm
